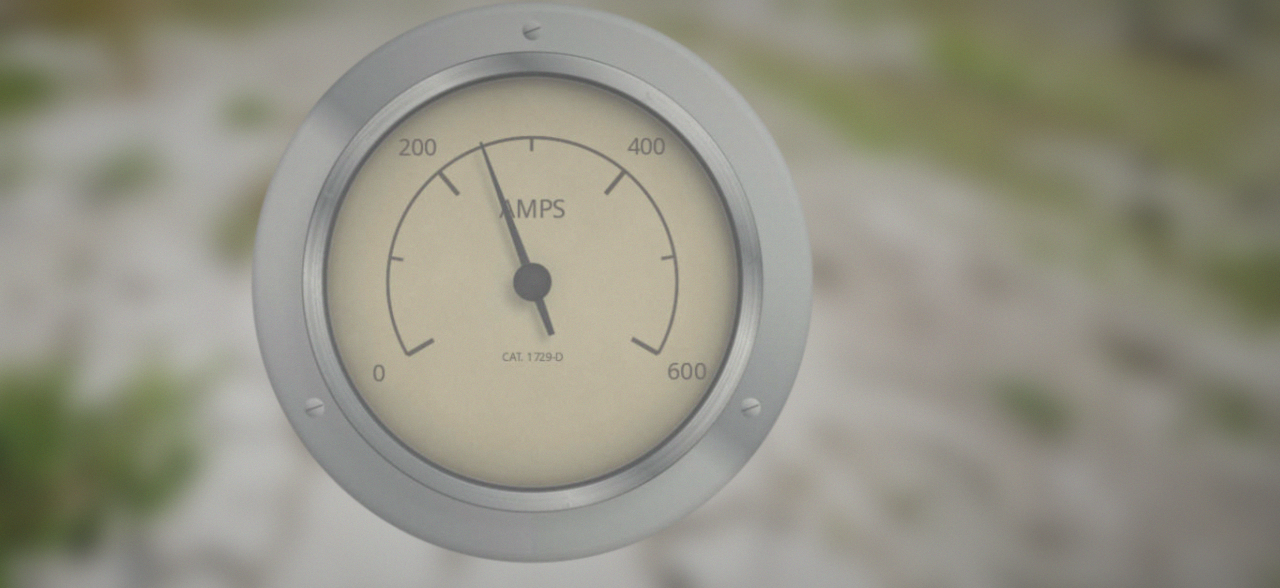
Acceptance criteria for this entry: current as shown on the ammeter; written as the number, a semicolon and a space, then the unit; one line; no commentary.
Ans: 250; A
